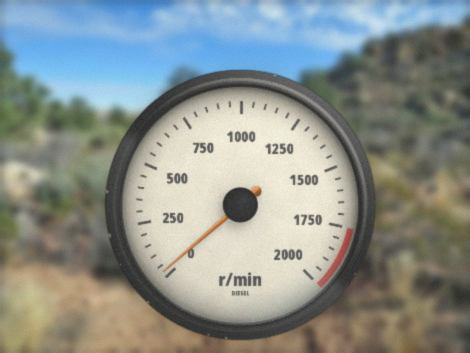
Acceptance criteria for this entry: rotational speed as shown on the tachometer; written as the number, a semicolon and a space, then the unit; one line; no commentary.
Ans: 25; rpm
